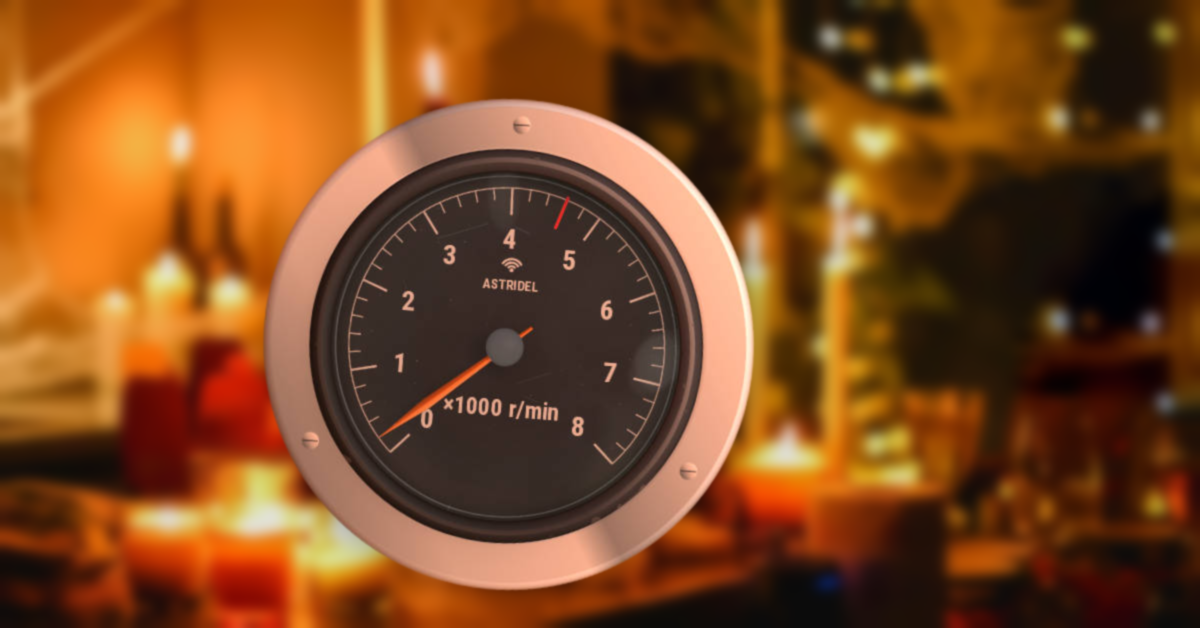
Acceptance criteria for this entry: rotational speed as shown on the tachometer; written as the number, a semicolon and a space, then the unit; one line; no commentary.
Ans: 200; rpm
